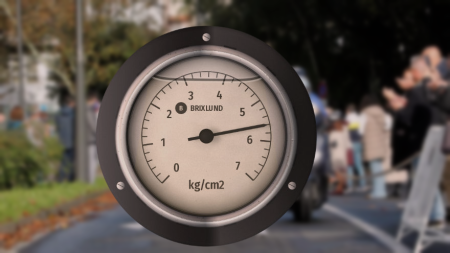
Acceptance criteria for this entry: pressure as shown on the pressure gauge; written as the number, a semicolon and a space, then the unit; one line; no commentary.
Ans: 5.6; kg/cm²
